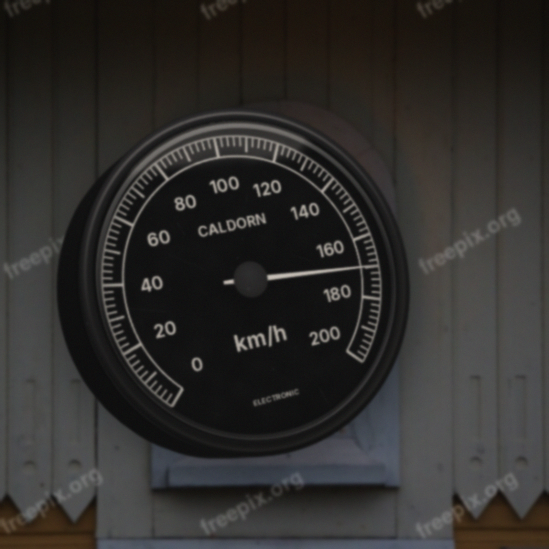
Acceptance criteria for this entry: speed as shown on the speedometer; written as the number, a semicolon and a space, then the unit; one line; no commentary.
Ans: 170; km/h
